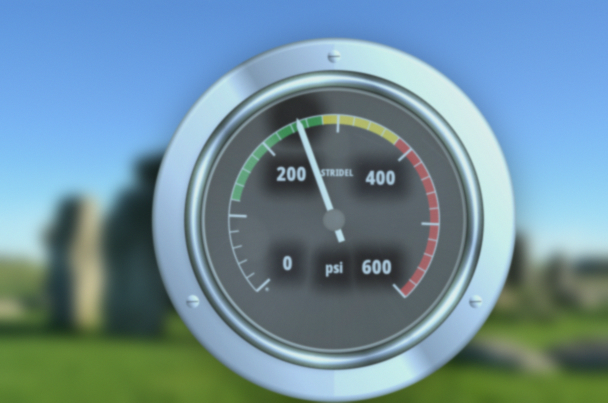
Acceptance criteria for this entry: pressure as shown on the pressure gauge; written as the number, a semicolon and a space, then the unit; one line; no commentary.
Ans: 250; psi
